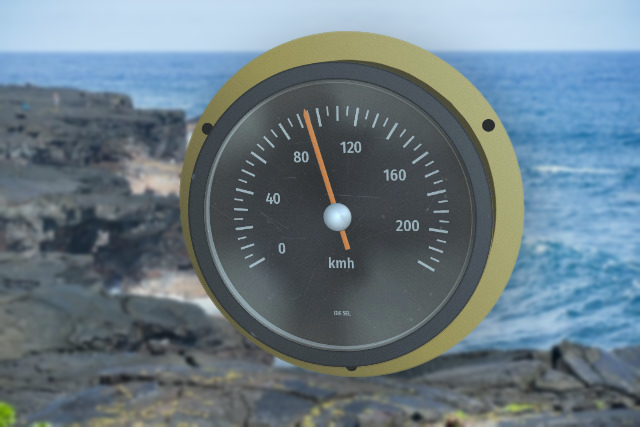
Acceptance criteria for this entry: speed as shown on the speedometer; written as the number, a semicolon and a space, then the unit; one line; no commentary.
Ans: 95; km/h
